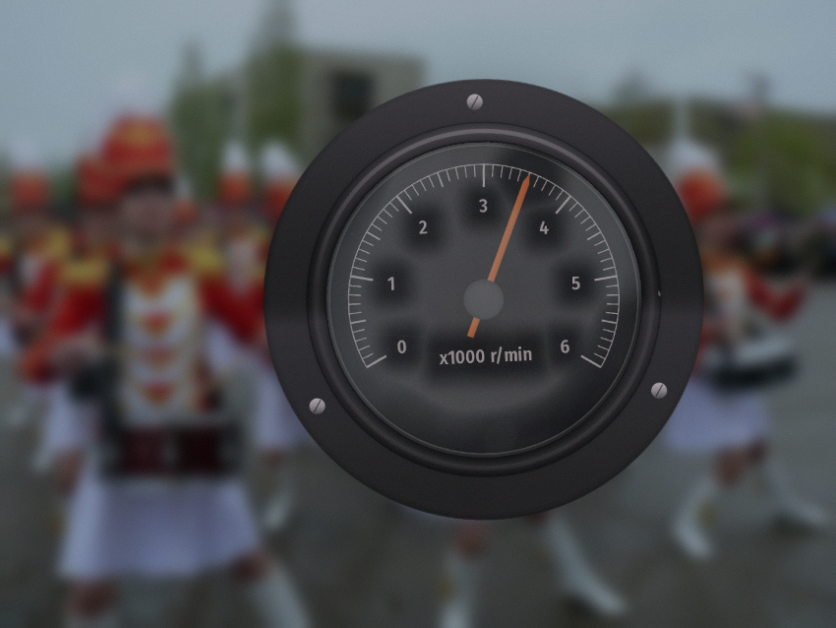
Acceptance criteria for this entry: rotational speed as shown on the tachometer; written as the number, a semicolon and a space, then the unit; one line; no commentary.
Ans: 3500; rpm
